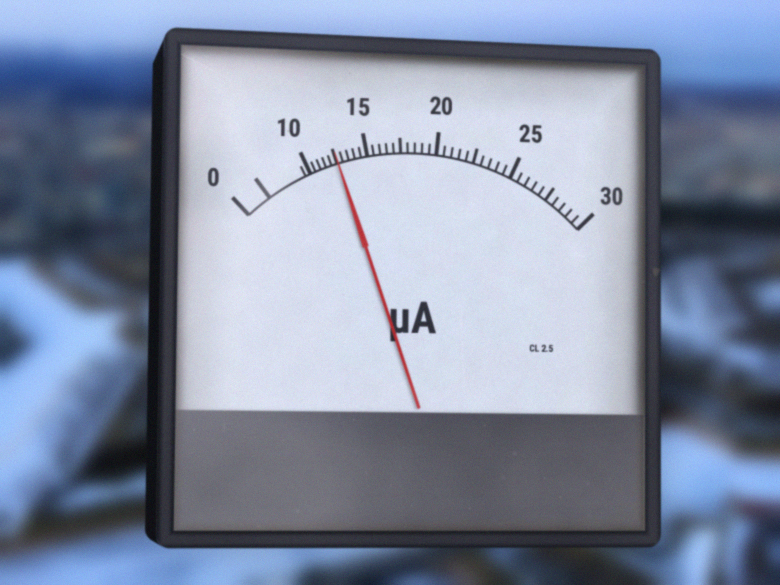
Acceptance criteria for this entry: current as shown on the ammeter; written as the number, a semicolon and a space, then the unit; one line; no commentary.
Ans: 12.5; µA
